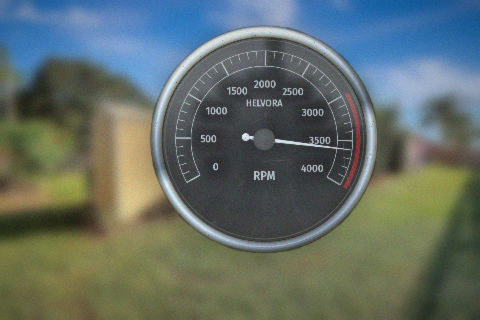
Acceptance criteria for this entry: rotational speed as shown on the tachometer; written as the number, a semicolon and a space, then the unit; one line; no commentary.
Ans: 3600; rpm
